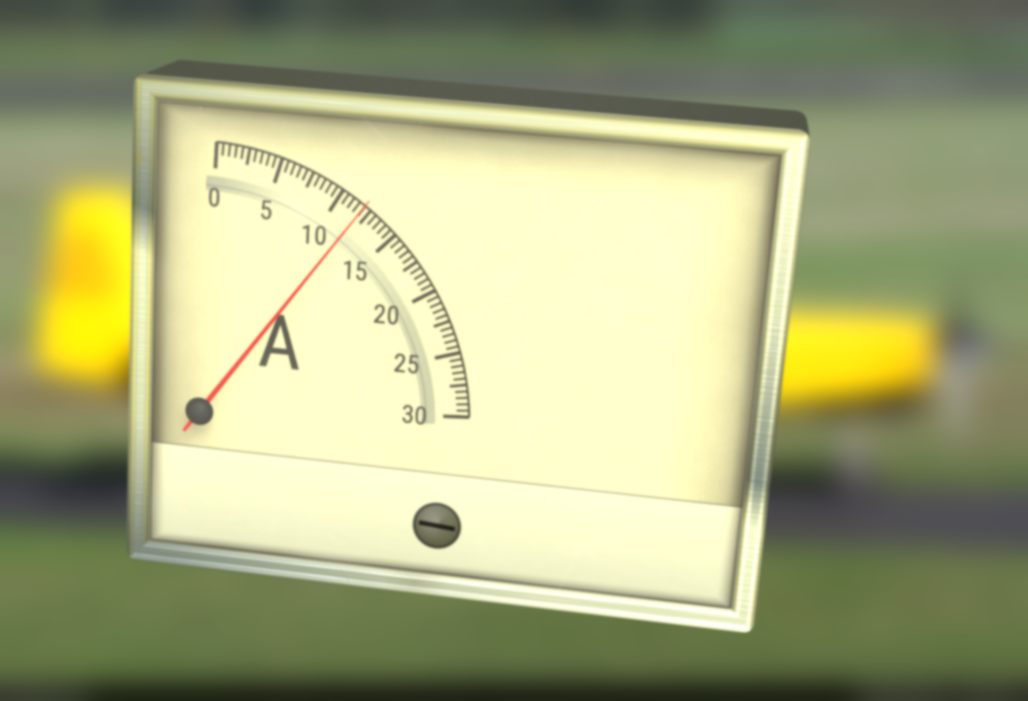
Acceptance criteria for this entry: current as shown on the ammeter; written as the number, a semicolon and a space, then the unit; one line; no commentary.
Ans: 12; A
